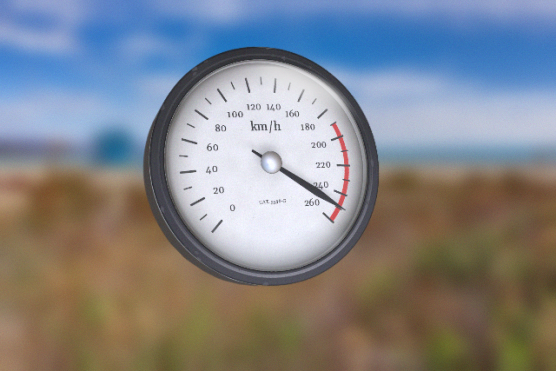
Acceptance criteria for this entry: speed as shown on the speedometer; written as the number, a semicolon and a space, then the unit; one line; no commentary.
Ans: 250; km/h
